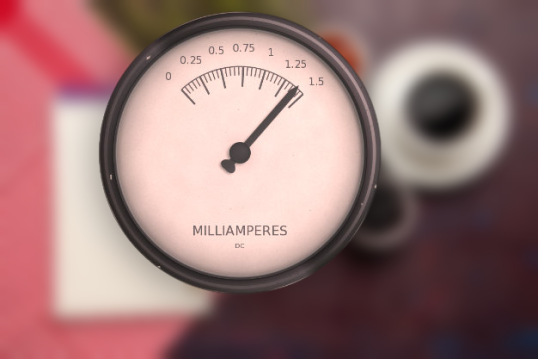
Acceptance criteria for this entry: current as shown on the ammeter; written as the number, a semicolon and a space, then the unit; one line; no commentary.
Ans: 1.4; mA
